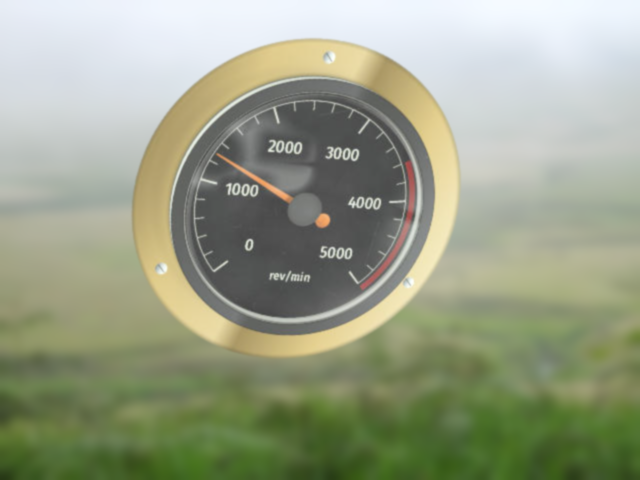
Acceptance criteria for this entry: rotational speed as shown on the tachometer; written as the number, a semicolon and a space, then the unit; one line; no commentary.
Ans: 1300; rpm
